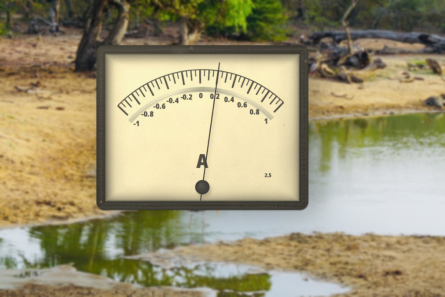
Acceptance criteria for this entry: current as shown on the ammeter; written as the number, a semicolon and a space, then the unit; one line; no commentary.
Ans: 0.2; A
